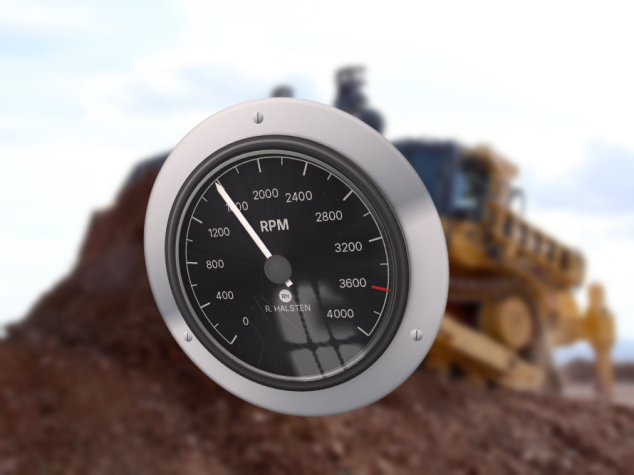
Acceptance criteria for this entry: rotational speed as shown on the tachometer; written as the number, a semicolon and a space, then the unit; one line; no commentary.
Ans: 1600; rpm
